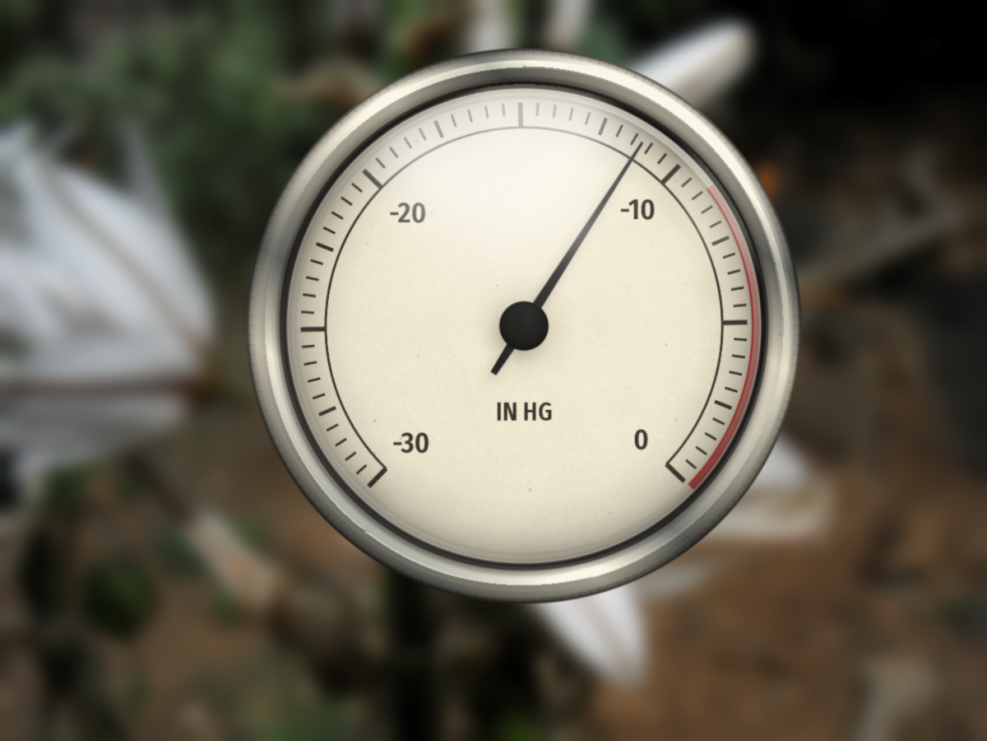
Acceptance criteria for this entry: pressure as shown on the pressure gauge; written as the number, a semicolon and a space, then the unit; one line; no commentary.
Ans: -11.25; inHg
